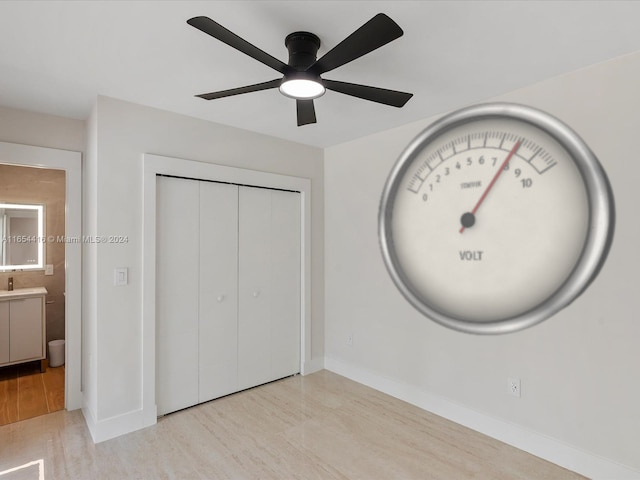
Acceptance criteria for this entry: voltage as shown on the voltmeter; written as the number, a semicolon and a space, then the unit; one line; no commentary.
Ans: 8; V
